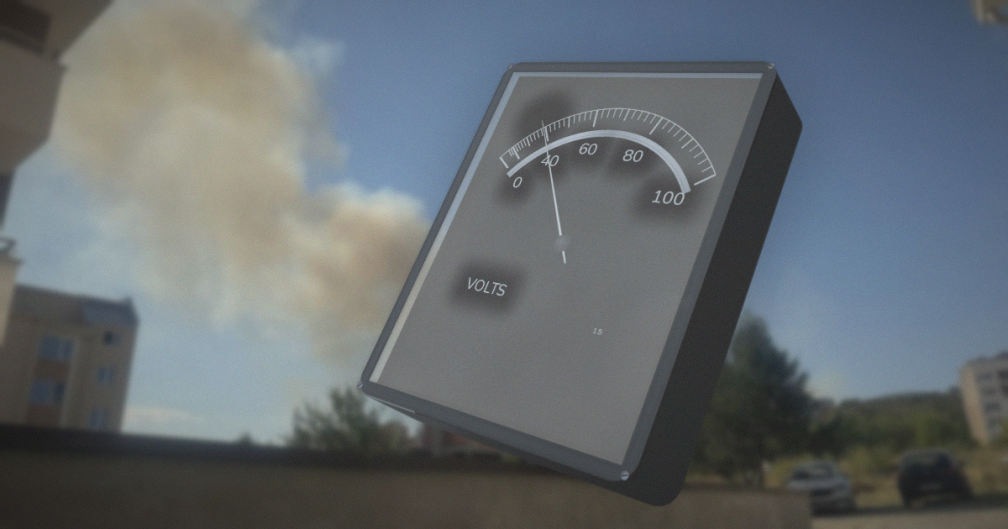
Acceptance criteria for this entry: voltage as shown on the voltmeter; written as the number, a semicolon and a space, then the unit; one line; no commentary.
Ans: 40; V
